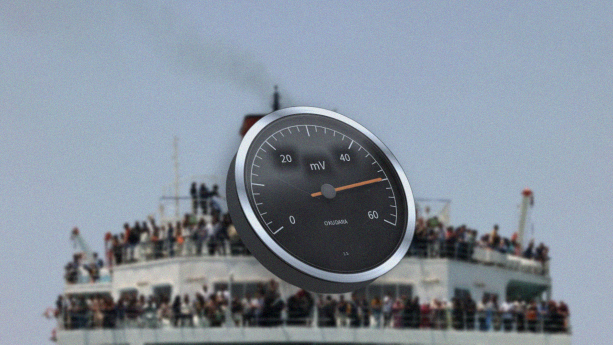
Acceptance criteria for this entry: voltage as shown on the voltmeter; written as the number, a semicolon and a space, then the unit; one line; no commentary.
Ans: 50; mV
